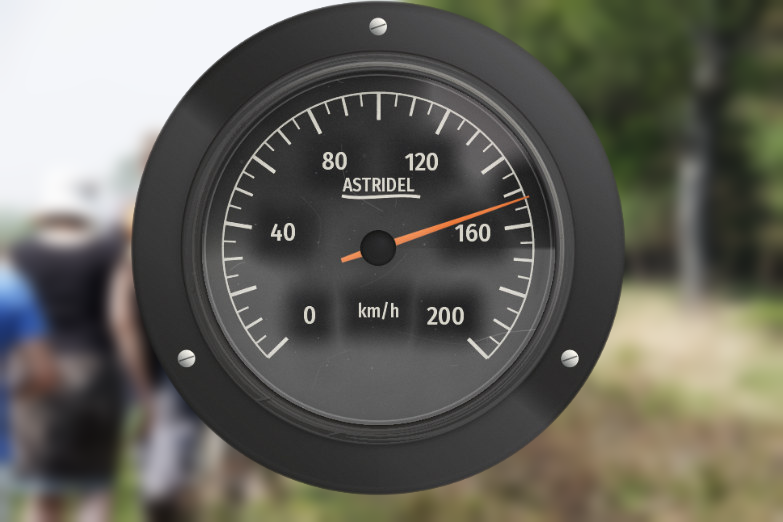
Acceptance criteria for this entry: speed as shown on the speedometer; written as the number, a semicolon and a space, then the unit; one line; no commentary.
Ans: 152.5; km/h
